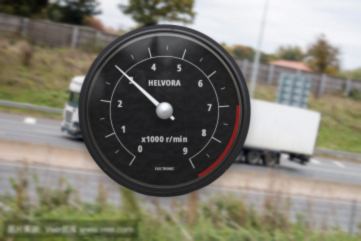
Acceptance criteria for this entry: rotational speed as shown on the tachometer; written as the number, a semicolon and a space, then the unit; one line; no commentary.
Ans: 3000; rpm
